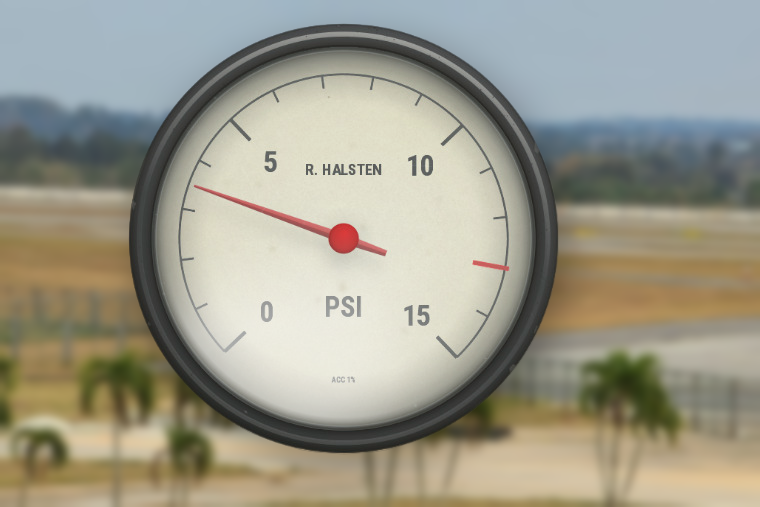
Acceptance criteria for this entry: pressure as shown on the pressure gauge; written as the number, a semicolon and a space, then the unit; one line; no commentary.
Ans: 3.5; psi
